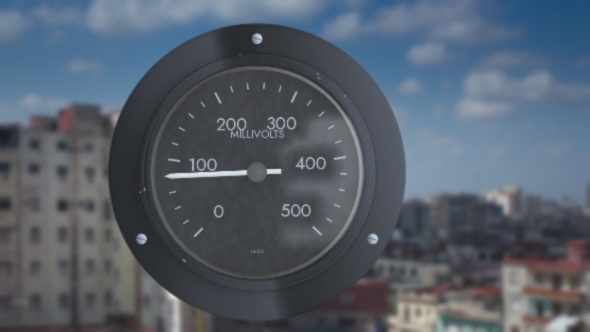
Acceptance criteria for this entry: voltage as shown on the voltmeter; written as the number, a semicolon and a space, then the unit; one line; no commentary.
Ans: 80; mV
